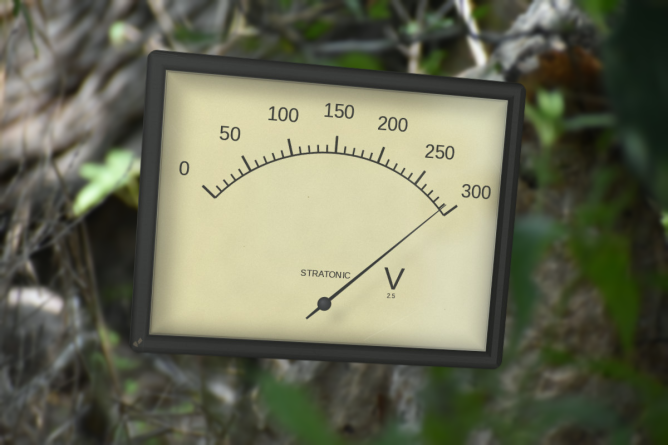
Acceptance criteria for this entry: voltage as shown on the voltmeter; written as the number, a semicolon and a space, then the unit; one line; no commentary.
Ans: 290; V
